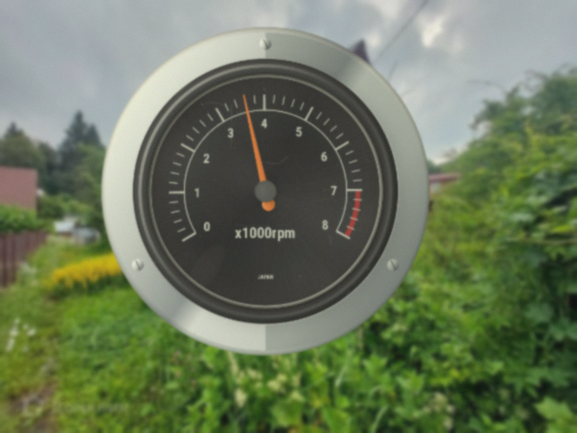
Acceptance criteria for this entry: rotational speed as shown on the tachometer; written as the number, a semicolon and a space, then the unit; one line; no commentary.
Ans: 3600; rpm
